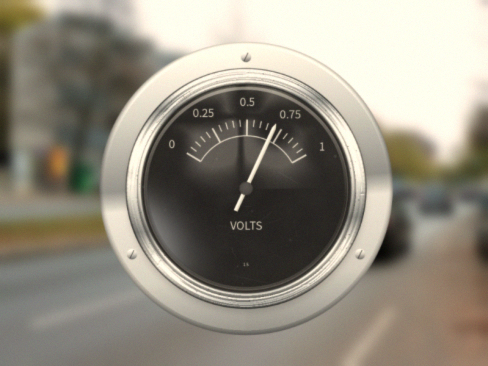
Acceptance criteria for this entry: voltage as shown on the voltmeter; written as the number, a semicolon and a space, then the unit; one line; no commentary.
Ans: 0.7; V
